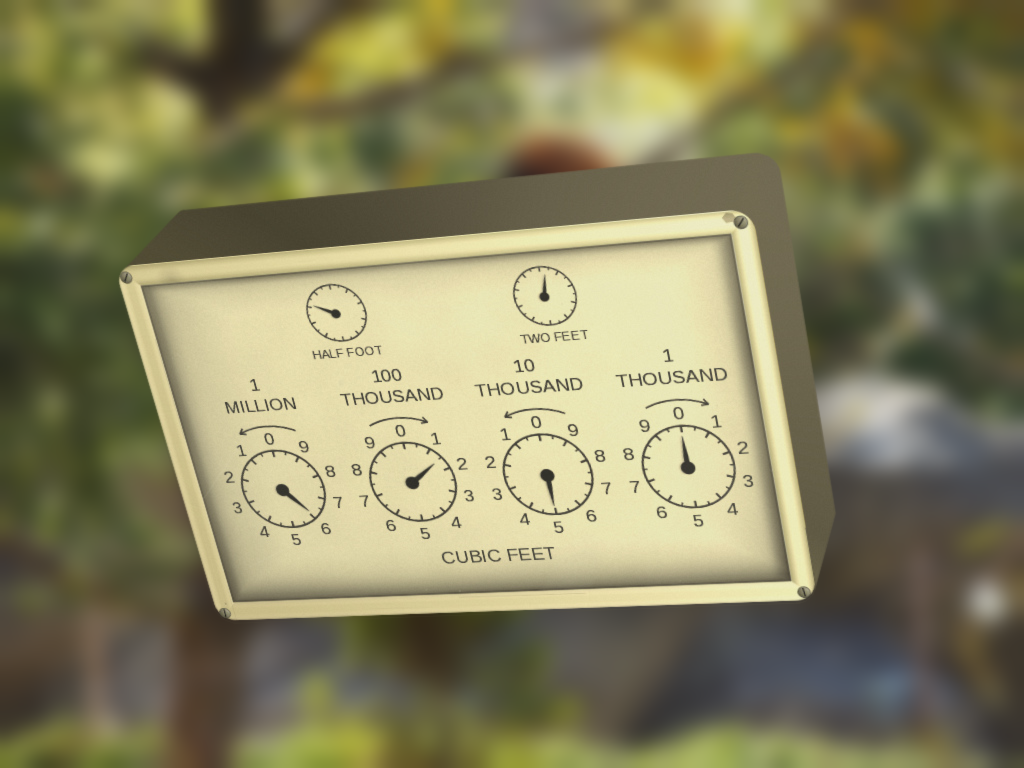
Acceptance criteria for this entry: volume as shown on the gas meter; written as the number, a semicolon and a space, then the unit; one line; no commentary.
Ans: 615000; ft³
